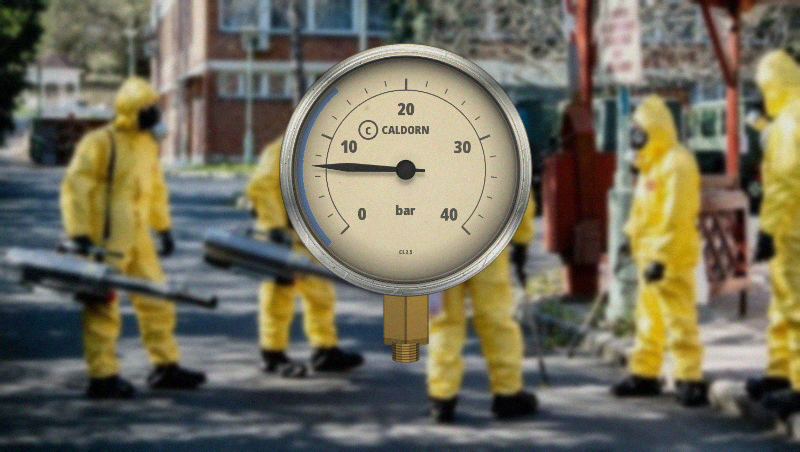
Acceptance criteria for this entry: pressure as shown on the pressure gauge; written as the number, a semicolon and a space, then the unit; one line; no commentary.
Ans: 7; bar
